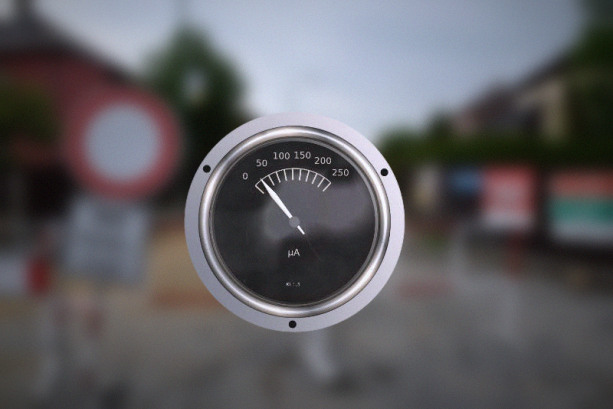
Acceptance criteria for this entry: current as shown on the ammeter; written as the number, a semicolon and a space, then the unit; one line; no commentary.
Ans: 25; µA
